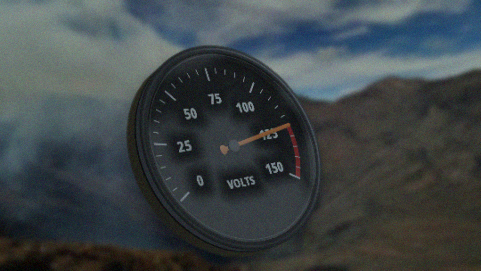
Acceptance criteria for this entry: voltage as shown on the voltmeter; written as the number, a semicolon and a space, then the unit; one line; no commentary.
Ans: 125; V
